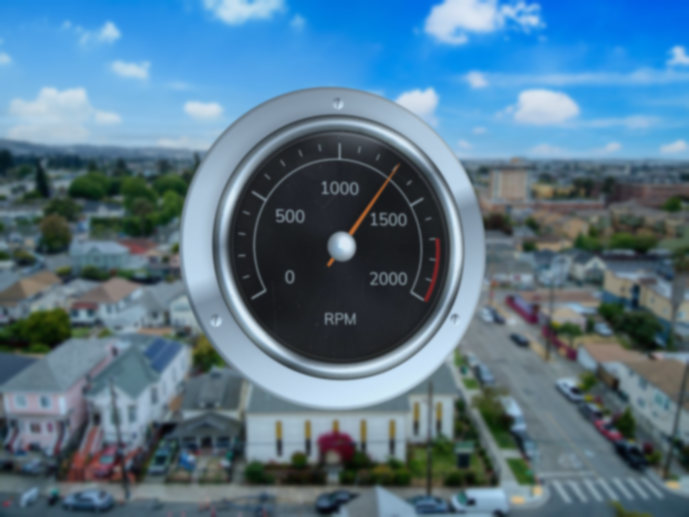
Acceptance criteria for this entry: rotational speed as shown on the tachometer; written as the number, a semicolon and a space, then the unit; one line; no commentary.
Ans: 1300; rpm
